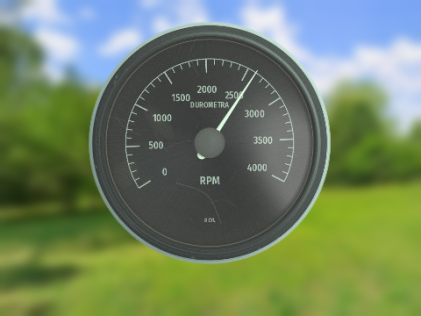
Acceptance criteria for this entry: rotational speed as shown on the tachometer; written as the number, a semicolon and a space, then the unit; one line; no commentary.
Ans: 2600; rpm
